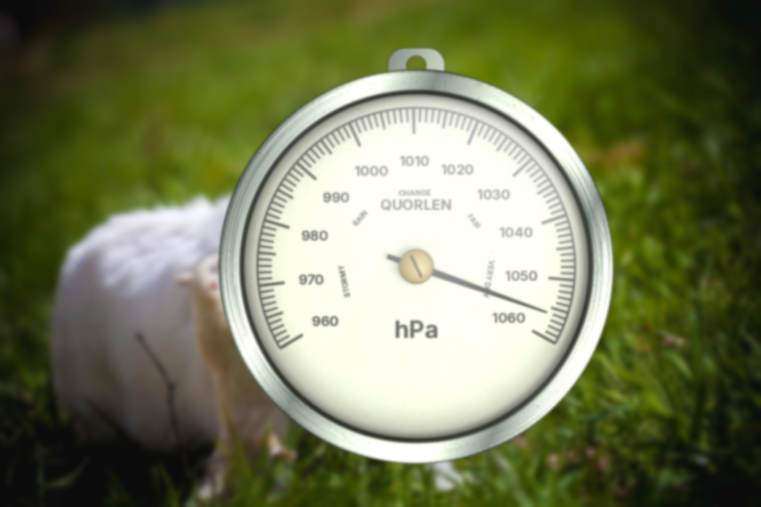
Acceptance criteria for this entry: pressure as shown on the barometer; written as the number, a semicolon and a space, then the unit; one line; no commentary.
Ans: 1056; hPa
